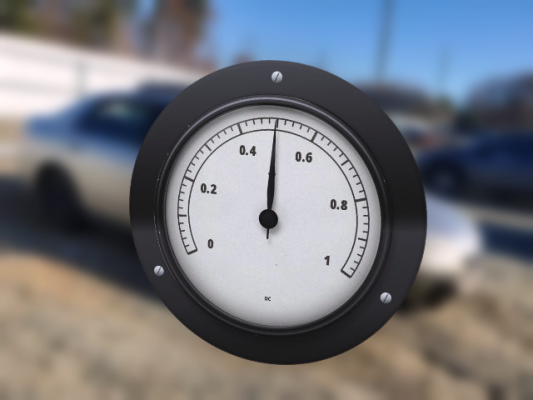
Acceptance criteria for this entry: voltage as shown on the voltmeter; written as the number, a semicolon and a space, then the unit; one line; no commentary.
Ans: 0.5; V
